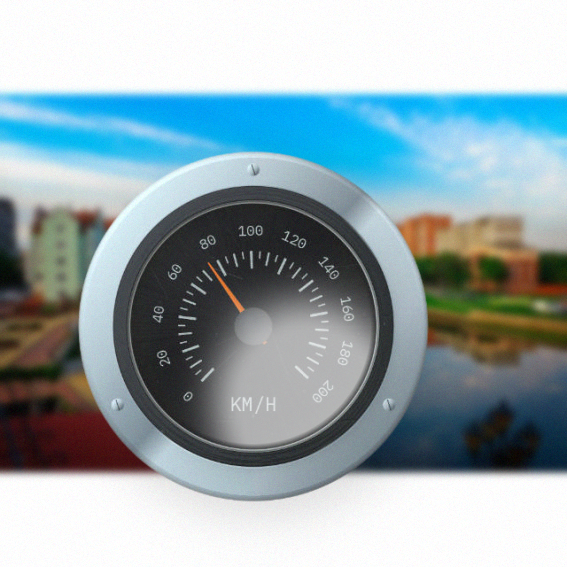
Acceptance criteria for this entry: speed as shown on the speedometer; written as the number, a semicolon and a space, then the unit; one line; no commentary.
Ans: 75; km/h
